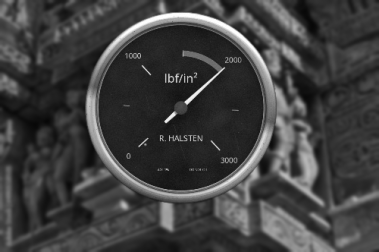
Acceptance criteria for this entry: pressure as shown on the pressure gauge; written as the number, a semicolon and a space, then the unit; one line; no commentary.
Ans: 2000; psi
